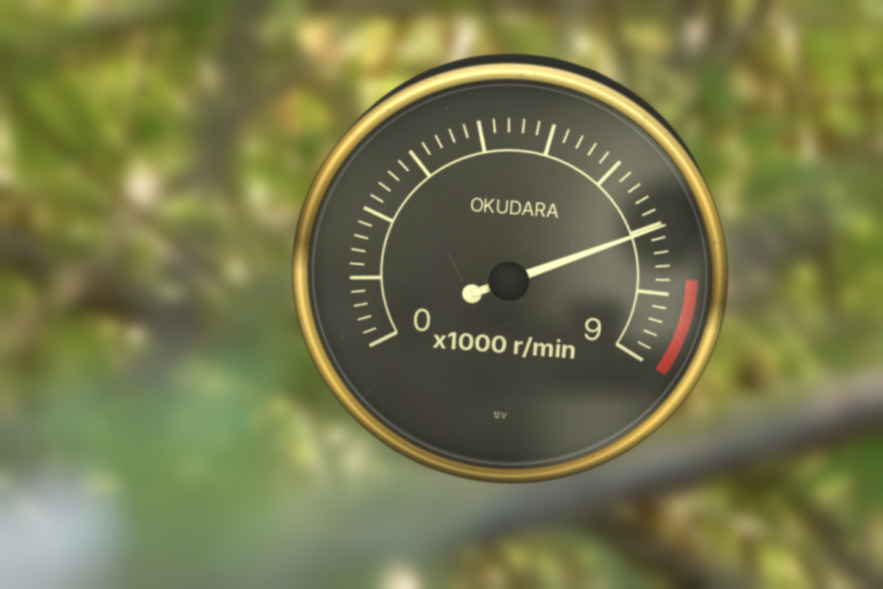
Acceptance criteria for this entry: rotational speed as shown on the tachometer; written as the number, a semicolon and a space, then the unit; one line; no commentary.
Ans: 7000; rpm
